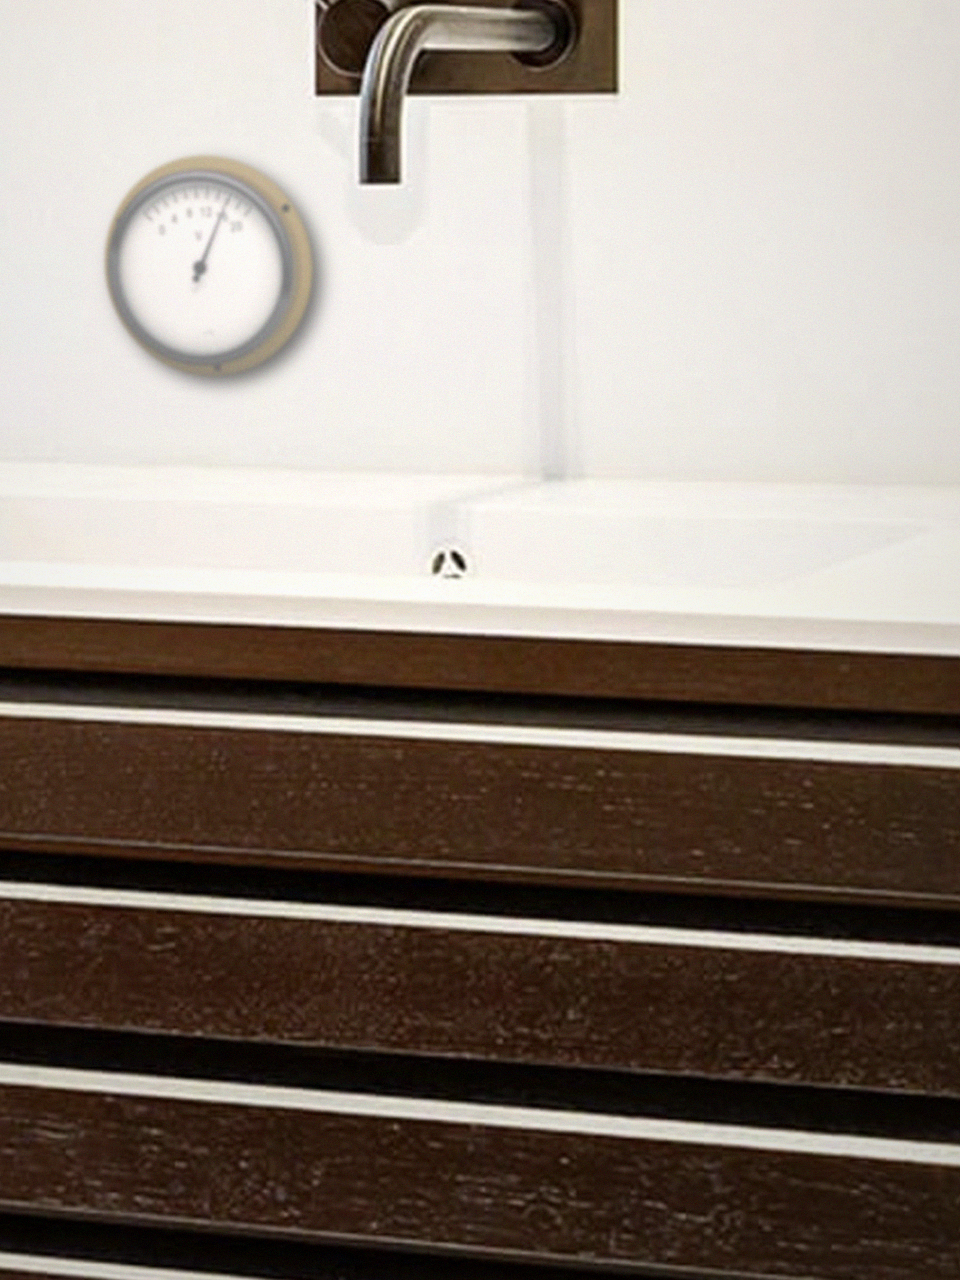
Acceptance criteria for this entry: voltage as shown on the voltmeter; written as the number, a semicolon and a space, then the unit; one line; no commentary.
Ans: 16; V
